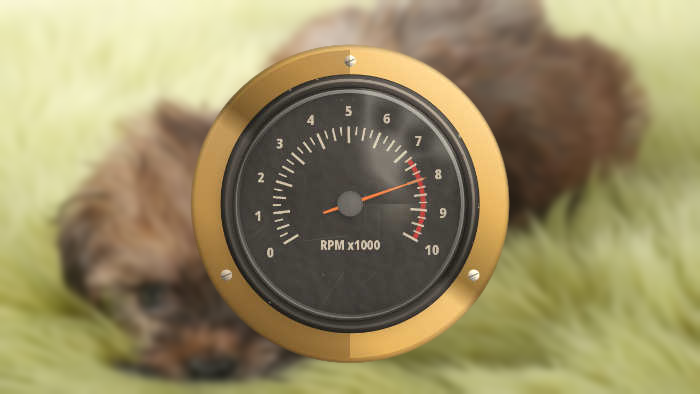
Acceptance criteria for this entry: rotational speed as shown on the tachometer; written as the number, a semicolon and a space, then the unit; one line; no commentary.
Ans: 8000; rpm
